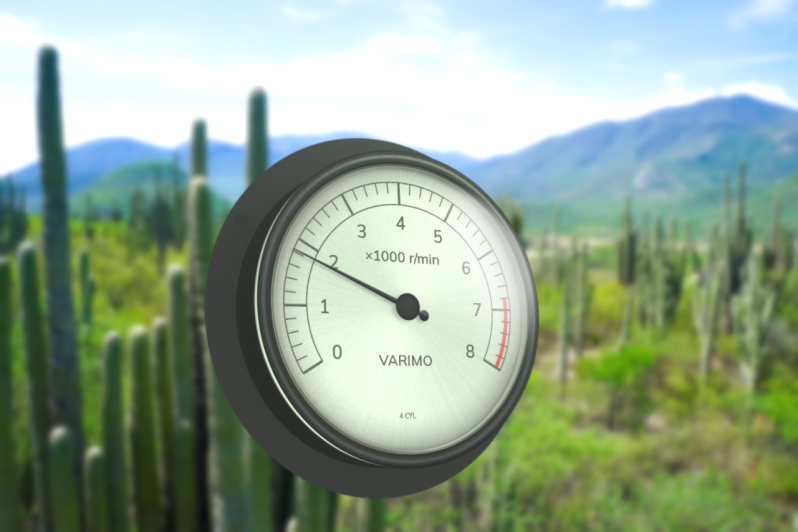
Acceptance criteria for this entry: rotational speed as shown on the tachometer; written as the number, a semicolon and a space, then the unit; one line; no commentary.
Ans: 1800; rpm
